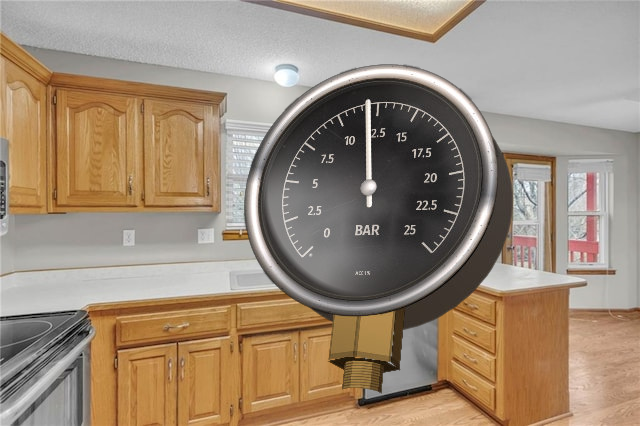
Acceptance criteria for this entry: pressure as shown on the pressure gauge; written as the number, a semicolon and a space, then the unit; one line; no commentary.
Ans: 12; bar
